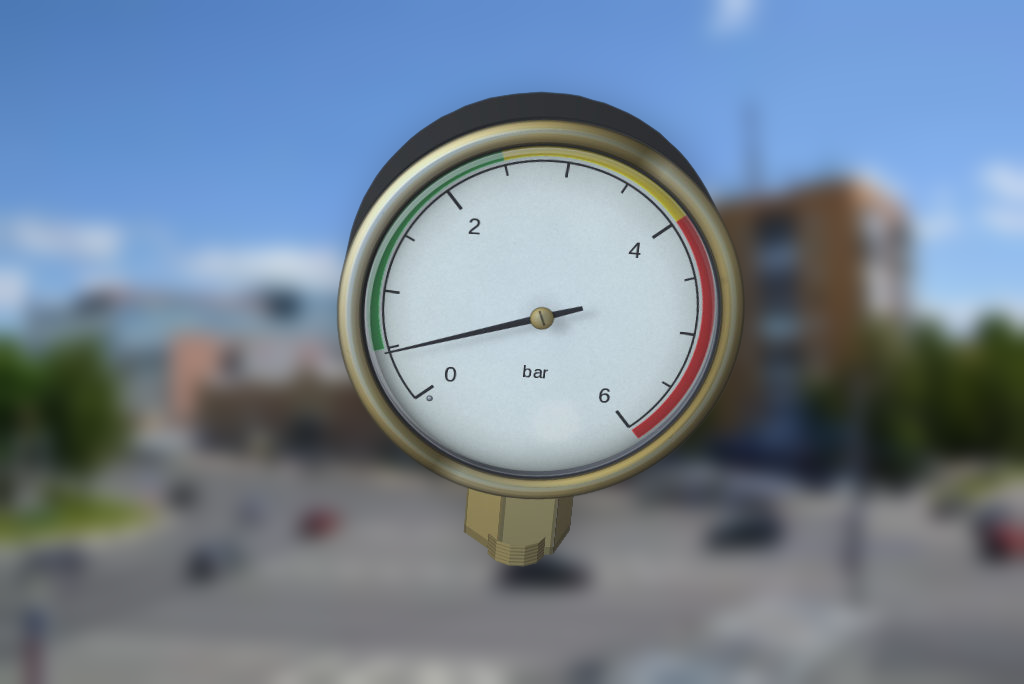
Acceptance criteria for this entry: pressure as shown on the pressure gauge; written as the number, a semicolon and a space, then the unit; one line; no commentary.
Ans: 0.5; bar
